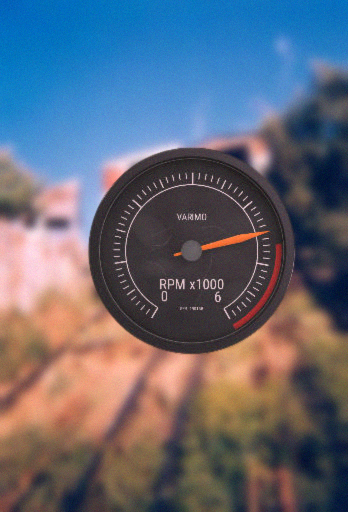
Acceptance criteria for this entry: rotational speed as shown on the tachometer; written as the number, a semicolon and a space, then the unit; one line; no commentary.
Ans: 4500; rpm
